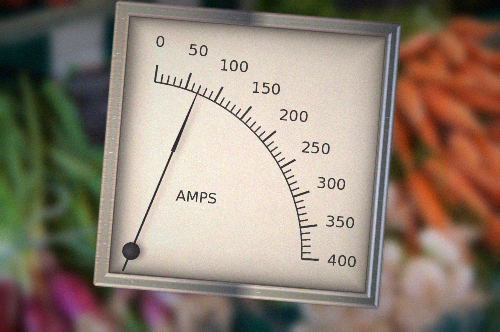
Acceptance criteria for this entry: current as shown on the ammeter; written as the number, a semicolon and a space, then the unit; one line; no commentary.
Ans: 70; A
